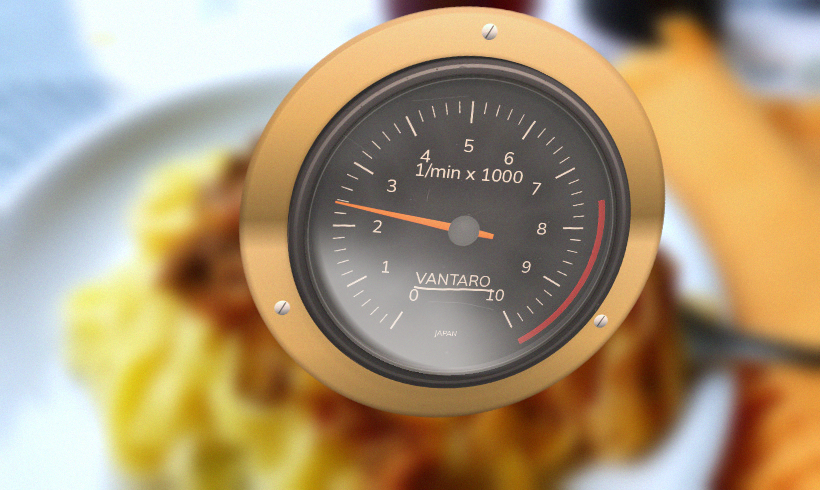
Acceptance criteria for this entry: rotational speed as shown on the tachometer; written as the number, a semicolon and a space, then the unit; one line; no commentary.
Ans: 2400; rpm
